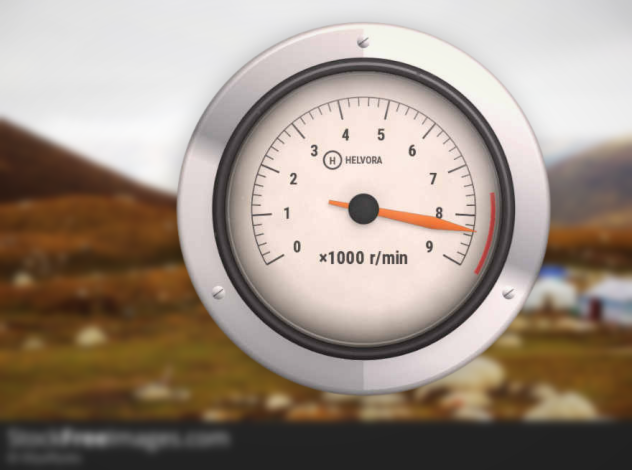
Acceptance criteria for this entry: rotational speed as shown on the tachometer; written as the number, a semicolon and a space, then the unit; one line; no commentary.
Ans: 8300; rpm
